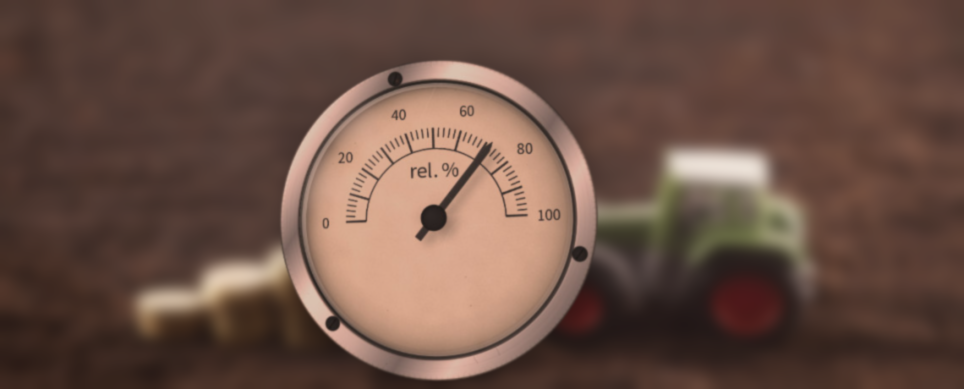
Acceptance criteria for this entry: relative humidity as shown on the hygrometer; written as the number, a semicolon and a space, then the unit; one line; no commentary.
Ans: 72; %
